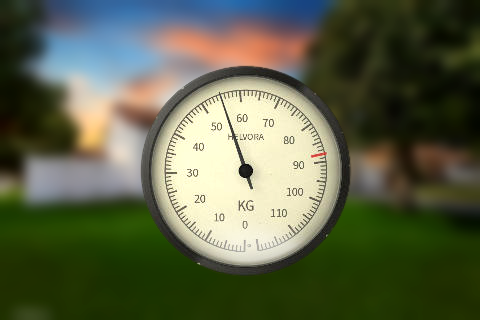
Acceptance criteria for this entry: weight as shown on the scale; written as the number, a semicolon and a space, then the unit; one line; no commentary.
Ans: 55; kg
